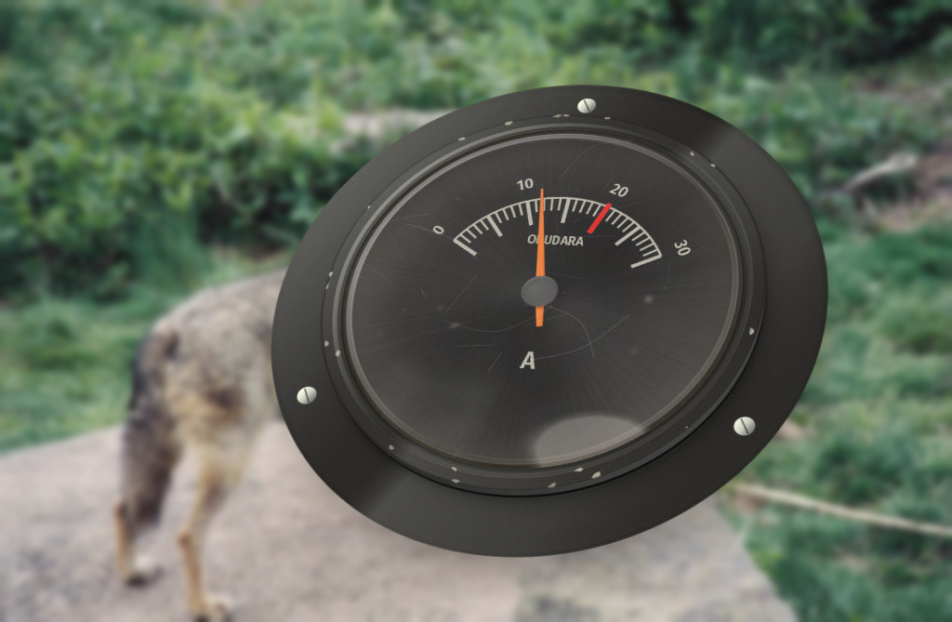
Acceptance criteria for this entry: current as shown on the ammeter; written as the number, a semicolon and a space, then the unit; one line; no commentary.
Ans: 12; A
